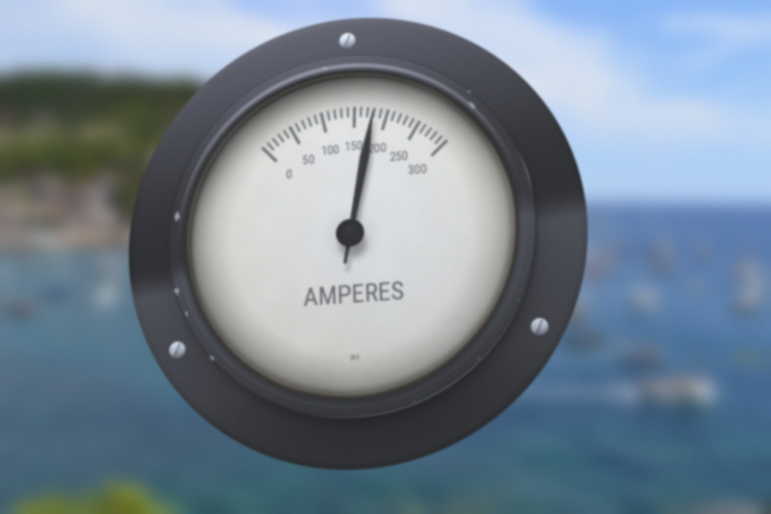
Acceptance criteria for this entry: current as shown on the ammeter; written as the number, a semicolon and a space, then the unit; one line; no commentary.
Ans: 180; A
